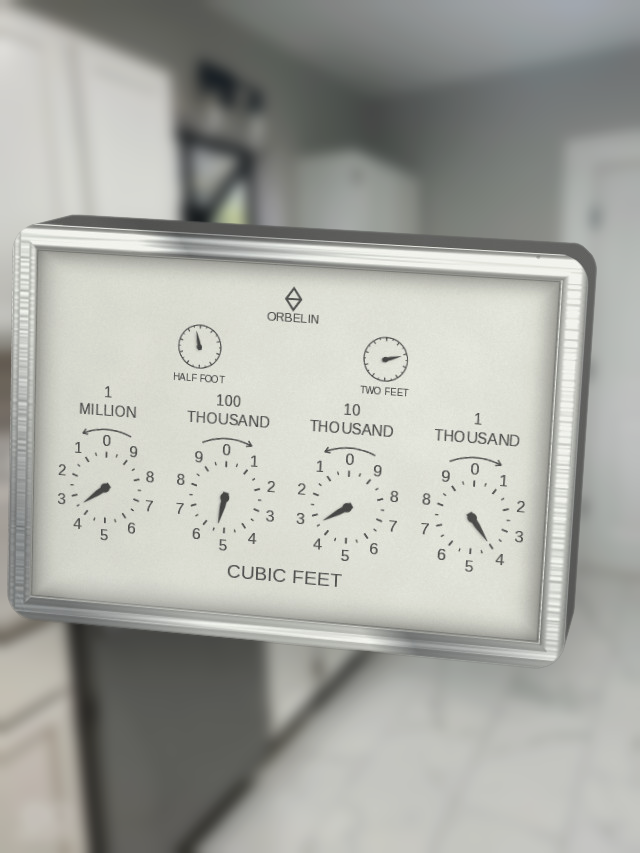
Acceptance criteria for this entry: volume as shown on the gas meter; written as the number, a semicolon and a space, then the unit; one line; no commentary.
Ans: 353400; ft³
